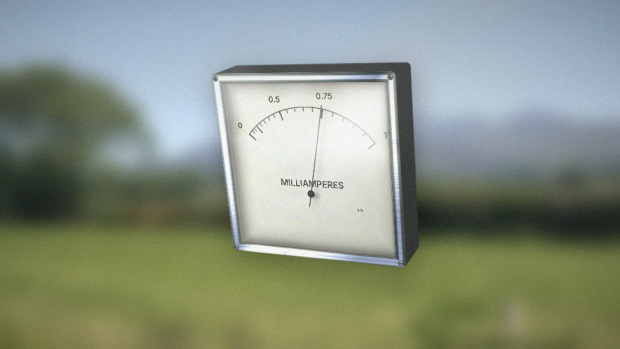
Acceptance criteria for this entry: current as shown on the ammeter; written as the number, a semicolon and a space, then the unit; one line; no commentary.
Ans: 0.75; mA
